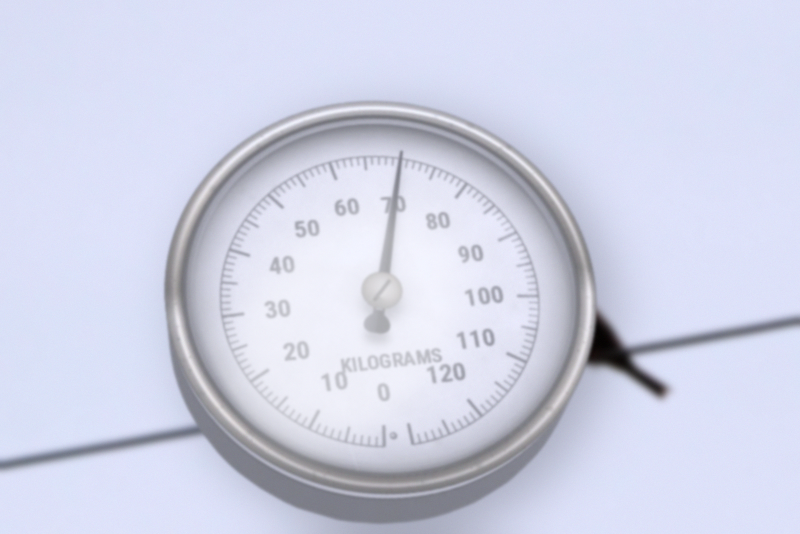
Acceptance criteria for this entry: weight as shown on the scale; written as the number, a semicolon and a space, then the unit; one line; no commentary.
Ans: 70; kg
